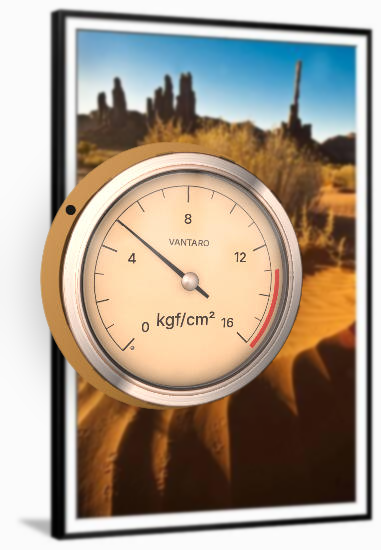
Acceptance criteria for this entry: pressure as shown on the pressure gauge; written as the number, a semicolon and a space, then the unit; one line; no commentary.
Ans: 5; kg/cm²
